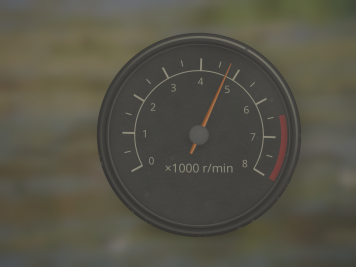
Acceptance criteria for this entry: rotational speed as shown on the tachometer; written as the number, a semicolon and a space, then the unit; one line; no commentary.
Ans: 4750; rpm
